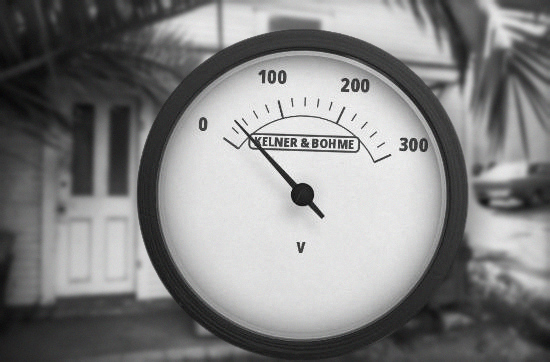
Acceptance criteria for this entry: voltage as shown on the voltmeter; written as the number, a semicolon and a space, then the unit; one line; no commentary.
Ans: 30; V
